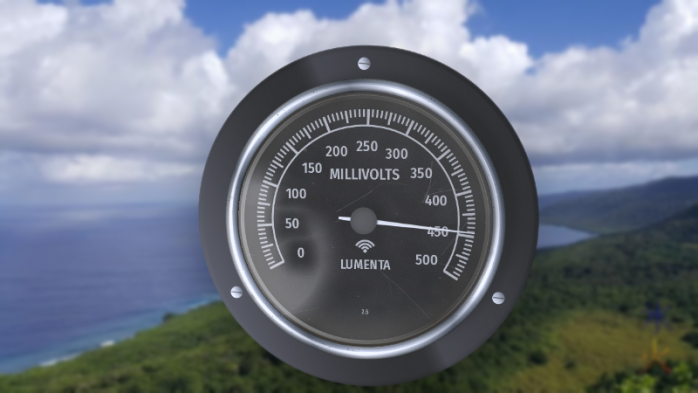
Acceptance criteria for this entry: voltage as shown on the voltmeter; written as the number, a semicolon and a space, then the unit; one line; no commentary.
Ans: 445; mV
